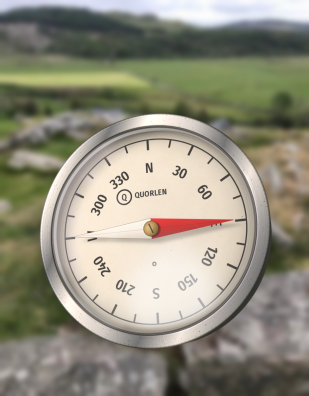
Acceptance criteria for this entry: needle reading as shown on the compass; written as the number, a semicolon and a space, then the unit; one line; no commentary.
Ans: 90; °
